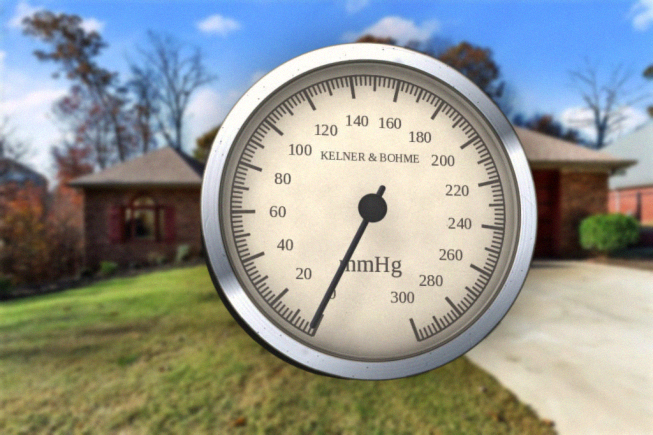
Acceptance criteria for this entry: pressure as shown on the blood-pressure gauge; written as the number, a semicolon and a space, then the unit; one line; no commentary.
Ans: 2; mmHg
